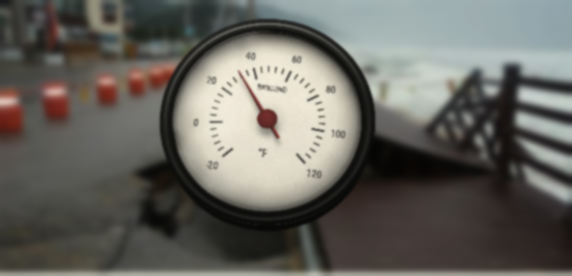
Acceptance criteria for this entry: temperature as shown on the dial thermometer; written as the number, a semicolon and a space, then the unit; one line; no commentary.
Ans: 32; °F
